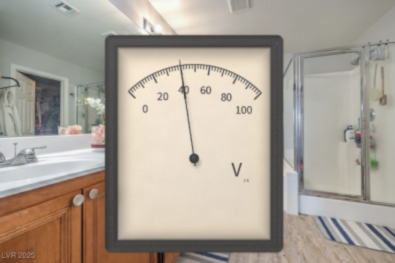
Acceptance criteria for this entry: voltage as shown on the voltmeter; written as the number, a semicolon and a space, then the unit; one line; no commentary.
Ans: 40; V
